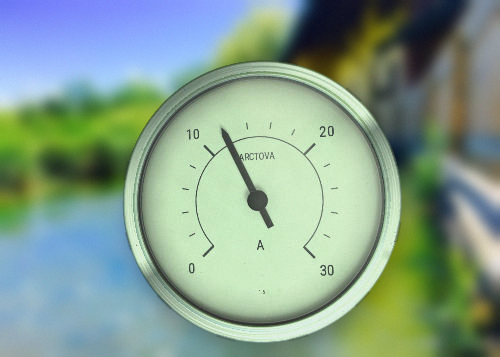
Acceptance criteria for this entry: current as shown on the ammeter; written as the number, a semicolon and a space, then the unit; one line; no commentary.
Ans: 12; A
